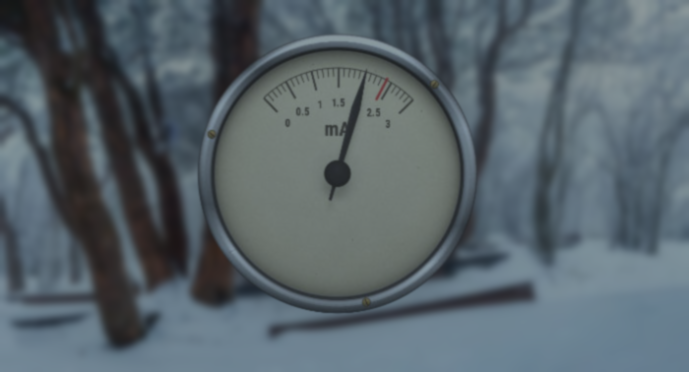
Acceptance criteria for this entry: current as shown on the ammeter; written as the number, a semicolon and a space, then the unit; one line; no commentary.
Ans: 2; mA
